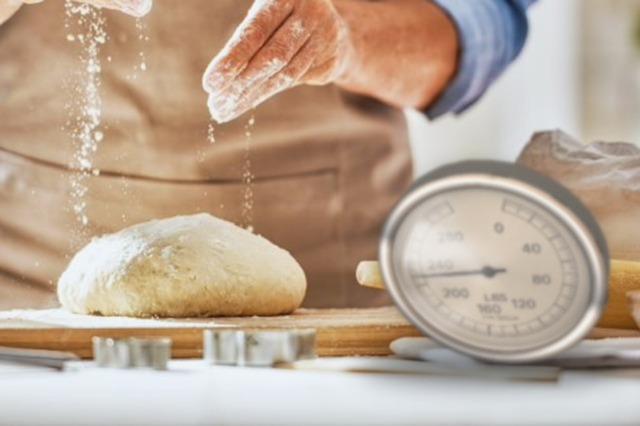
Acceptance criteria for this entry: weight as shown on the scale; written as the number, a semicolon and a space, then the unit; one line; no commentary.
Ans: 230; lb
